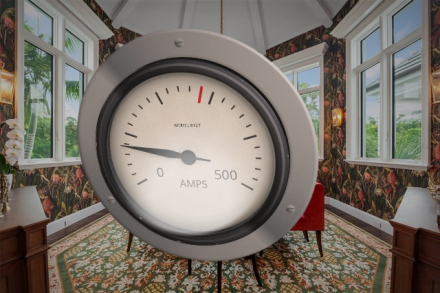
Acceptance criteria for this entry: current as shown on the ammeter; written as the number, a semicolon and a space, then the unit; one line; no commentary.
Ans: 80; A
